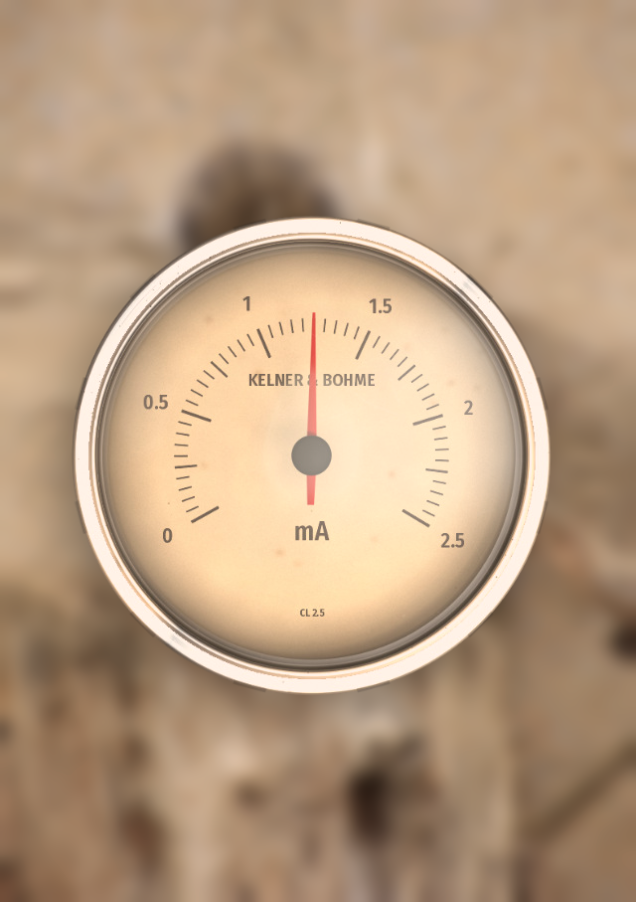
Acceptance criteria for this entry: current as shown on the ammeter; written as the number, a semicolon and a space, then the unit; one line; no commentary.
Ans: 1.25; mA
